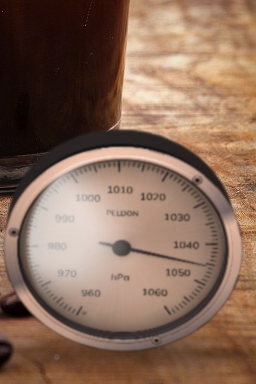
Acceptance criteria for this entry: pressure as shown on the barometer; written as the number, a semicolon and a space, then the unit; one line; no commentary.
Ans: 1045; hPa
